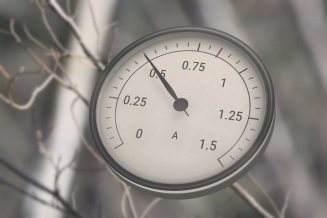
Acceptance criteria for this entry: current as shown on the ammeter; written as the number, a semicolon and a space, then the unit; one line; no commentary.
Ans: 0.5; A
